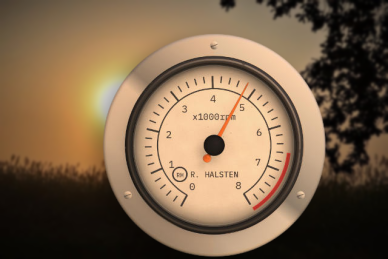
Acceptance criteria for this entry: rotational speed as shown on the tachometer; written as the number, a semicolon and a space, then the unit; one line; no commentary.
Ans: 4800; rpm
